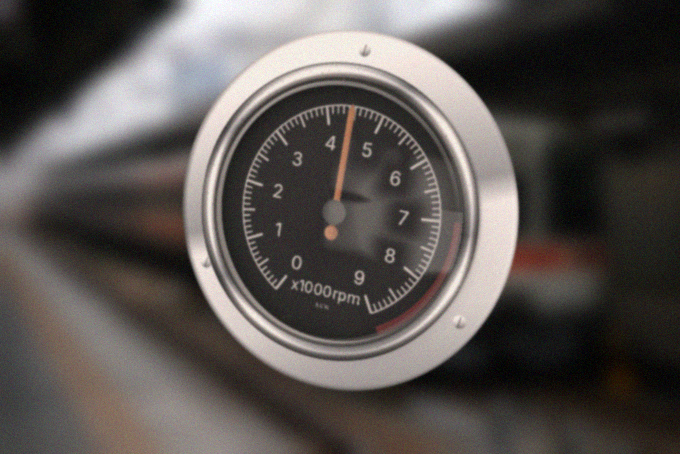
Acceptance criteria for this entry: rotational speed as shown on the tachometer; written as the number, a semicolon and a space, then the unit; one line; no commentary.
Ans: 4500; rpm
